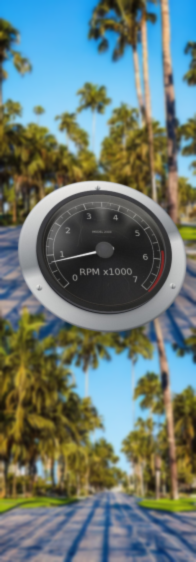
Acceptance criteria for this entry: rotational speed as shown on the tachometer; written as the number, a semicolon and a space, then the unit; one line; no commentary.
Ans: 750; rpm
